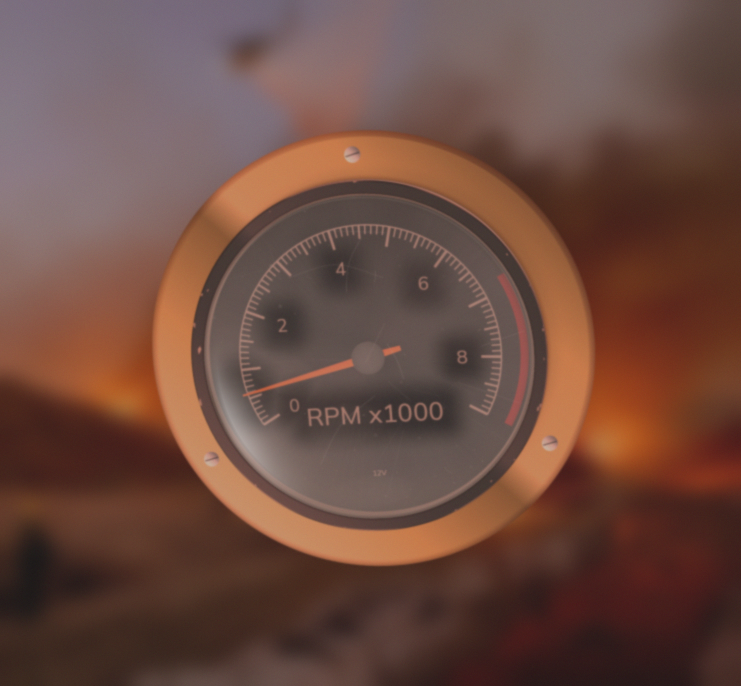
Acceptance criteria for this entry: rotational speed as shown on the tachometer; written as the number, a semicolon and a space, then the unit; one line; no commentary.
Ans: 600; rpm
